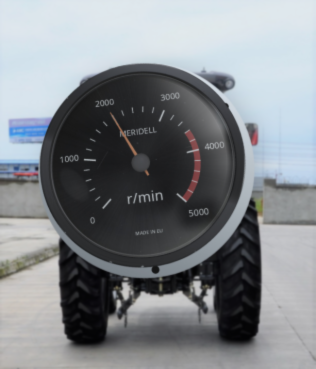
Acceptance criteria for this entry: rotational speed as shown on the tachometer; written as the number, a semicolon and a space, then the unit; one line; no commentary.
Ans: 2000; rpm
